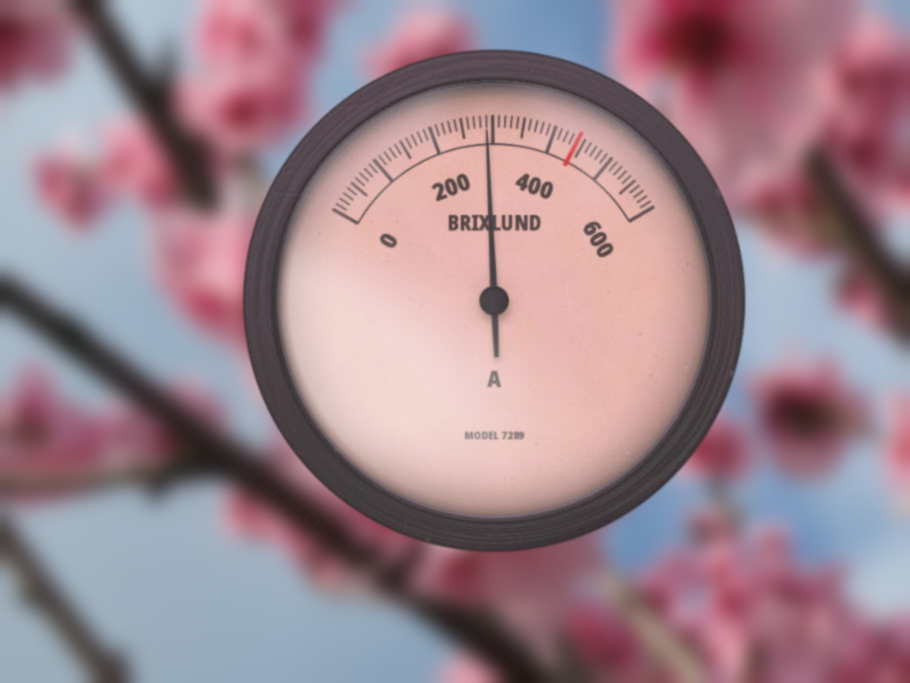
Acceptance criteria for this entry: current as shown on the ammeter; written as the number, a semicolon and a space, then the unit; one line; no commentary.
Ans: 290; A
